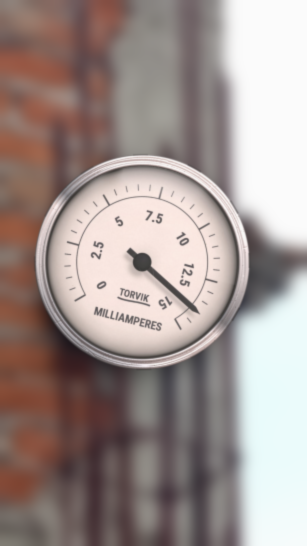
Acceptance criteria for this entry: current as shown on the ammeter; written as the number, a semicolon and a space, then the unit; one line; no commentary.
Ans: 14; mA
